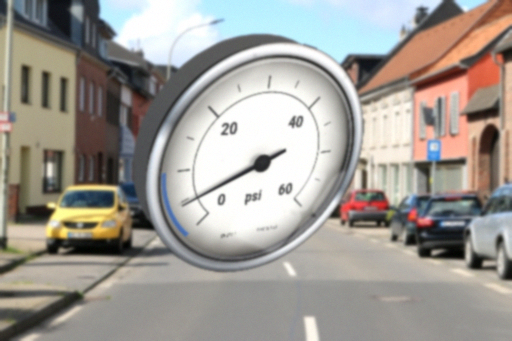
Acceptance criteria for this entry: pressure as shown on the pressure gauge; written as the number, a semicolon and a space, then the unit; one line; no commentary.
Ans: 5; psi
